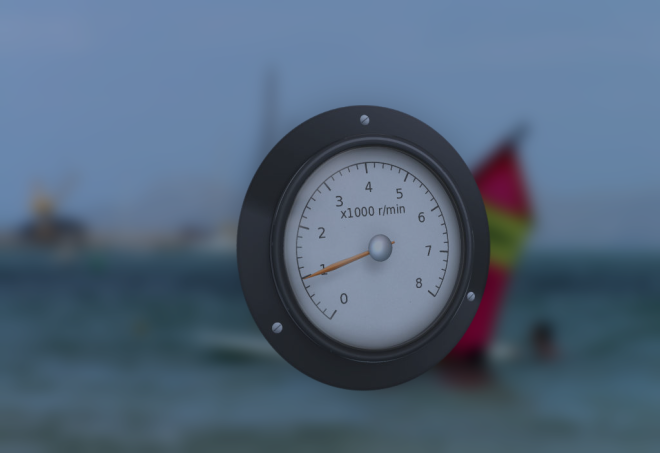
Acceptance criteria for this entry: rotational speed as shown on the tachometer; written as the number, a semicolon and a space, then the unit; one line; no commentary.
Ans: 1000; rpm
